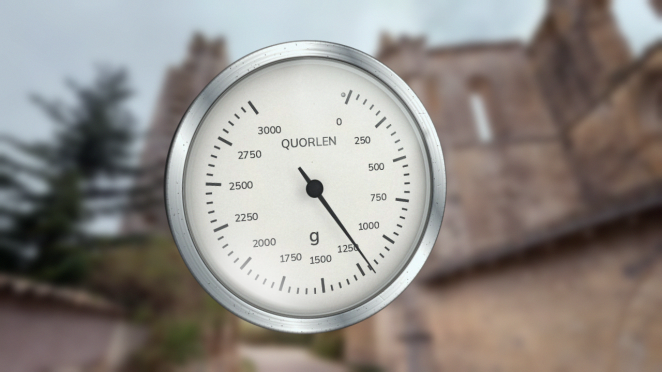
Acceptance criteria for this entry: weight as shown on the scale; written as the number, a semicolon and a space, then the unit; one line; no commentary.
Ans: 1200; g
